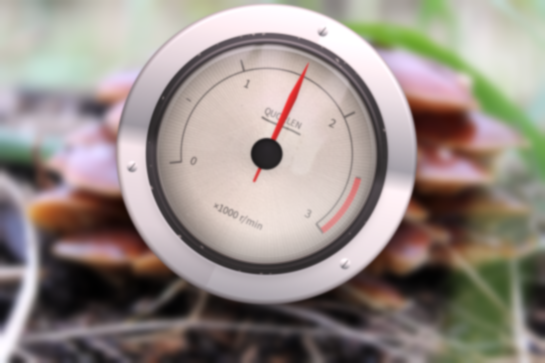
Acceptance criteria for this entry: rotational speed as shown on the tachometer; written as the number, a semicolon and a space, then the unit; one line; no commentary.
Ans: 1500; rpm
